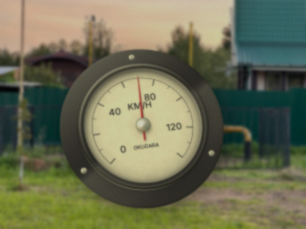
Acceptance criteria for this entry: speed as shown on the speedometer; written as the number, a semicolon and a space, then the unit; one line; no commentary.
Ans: 70; km/h
